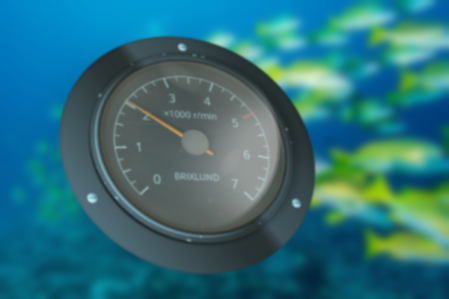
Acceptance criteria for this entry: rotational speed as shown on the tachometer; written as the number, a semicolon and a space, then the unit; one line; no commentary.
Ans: 2000; rpm
